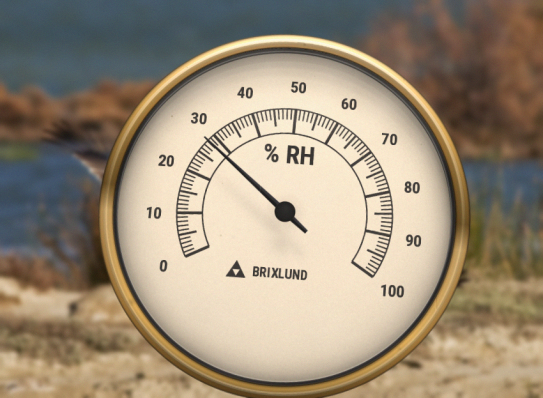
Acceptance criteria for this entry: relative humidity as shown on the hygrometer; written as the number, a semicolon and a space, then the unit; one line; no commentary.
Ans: 28; %
